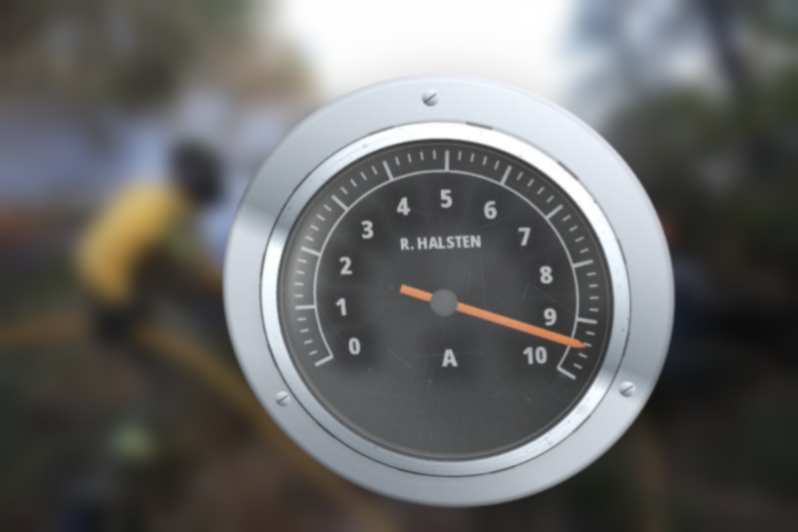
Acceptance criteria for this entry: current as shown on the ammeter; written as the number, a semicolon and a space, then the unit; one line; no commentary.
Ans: 9.4; A
